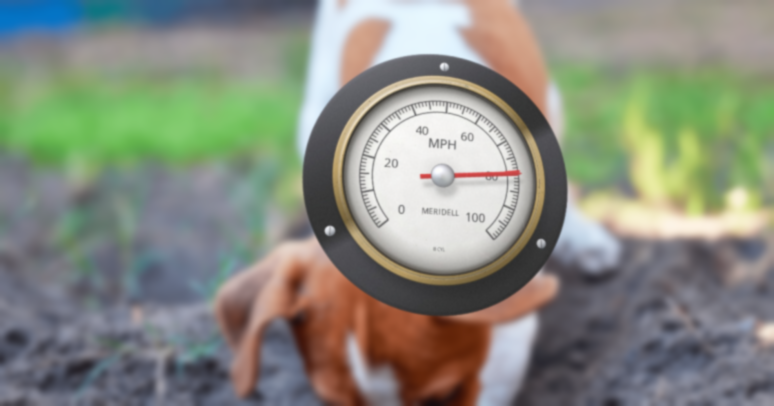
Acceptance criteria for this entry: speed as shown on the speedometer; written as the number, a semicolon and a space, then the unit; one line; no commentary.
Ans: 80; mph
